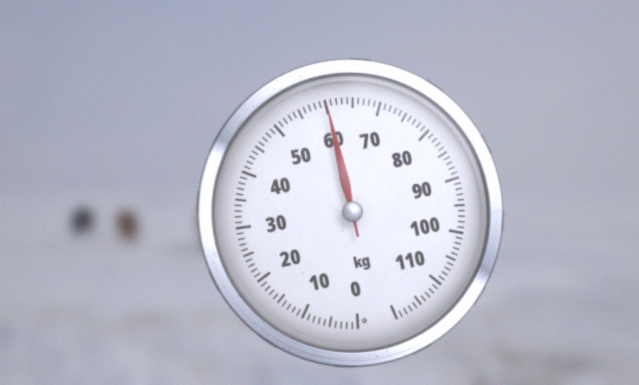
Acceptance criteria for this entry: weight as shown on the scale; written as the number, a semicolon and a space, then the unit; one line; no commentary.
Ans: 60; kg
